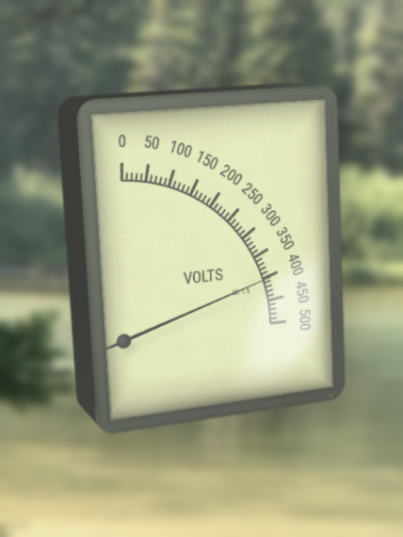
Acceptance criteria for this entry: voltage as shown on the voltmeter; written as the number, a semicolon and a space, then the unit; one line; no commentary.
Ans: 400; V
